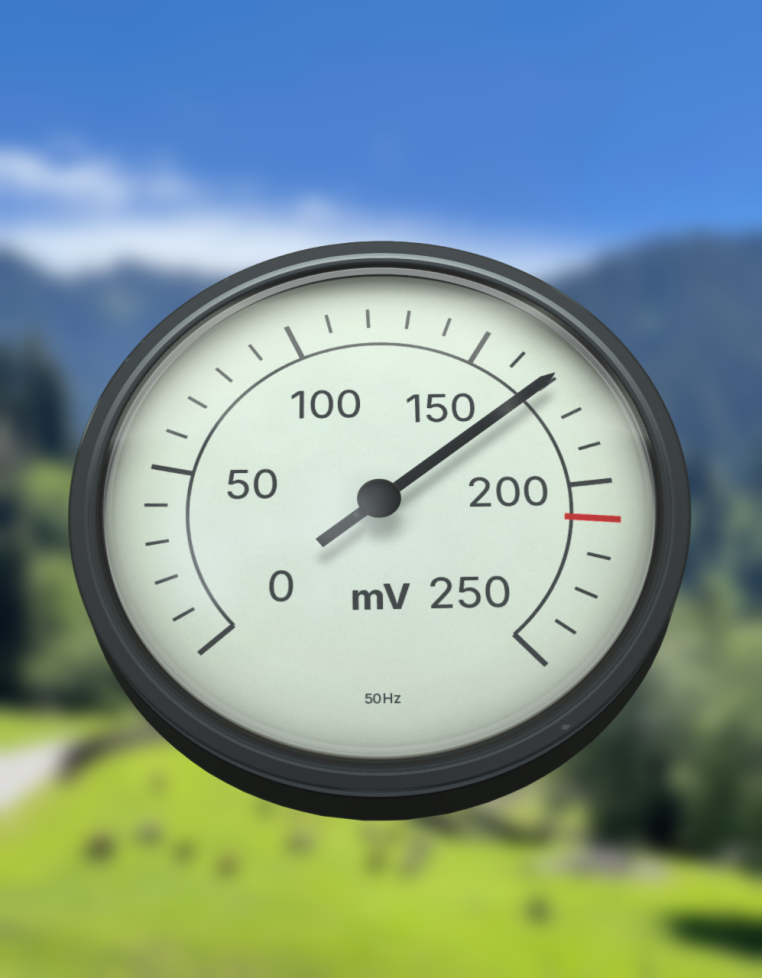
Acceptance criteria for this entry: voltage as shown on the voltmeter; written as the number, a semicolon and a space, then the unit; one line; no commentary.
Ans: 170; mV
